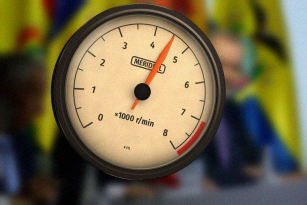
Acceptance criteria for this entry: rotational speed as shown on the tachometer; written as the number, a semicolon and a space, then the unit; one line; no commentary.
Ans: 4500; rpm
